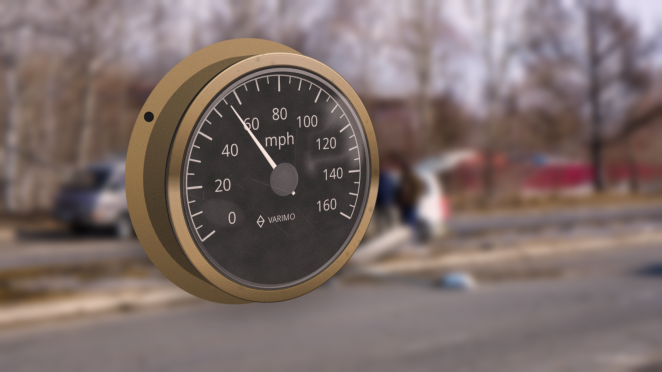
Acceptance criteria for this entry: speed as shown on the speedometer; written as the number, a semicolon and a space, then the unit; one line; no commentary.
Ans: 55; mph
